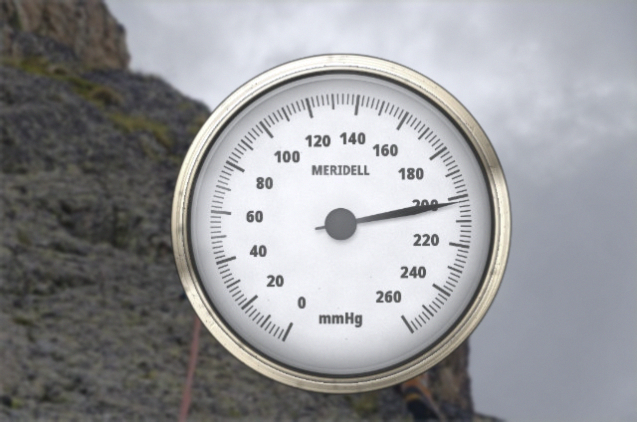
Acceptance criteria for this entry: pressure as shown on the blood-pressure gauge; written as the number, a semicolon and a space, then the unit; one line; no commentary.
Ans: 202; mmHg
